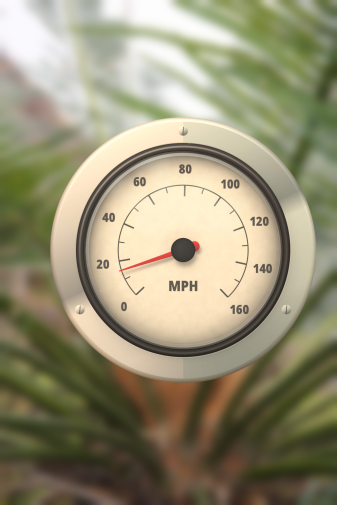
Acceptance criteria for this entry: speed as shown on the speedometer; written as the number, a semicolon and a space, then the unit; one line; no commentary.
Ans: 15; mph
